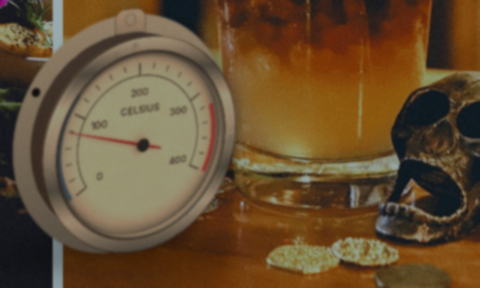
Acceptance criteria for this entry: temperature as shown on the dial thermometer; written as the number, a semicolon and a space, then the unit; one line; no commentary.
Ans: 80; °C
